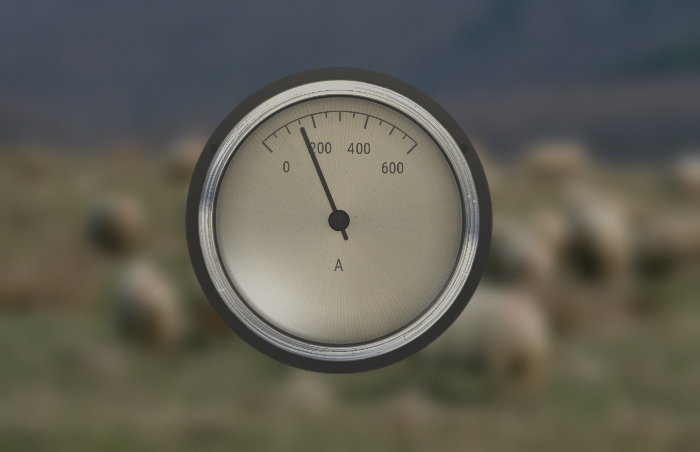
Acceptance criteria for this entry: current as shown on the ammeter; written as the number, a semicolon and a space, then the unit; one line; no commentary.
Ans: 150; A
